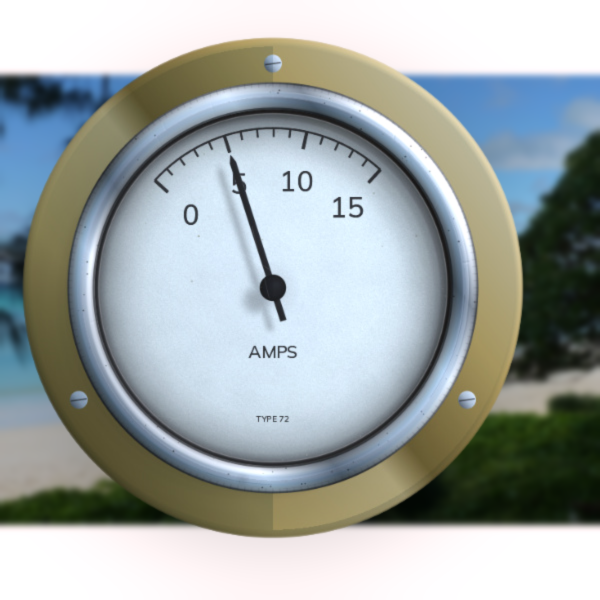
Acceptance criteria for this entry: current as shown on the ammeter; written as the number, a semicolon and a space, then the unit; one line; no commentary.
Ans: 5; A
